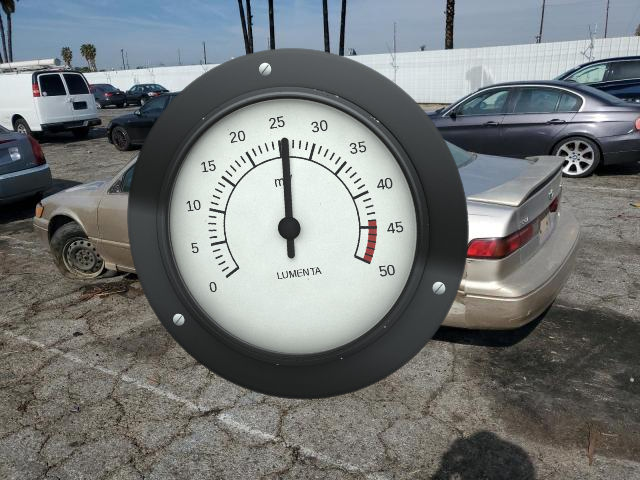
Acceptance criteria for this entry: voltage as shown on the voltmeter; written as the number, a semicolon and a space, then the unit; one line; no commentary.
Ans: 26; mV
